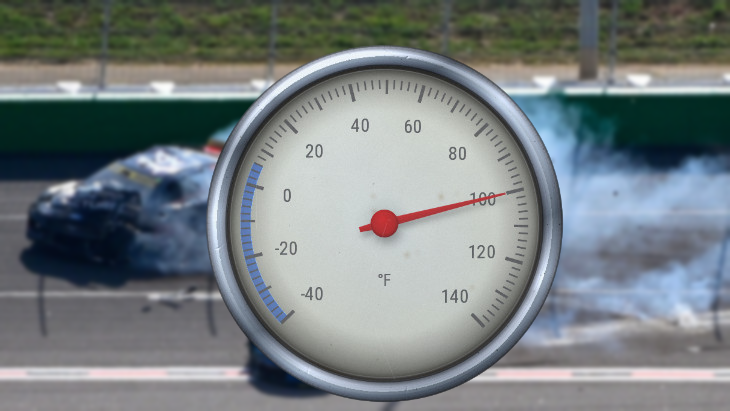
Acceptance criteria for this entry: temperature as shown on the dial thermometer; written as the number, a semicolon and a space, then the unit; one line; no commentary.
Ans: 100; °F
